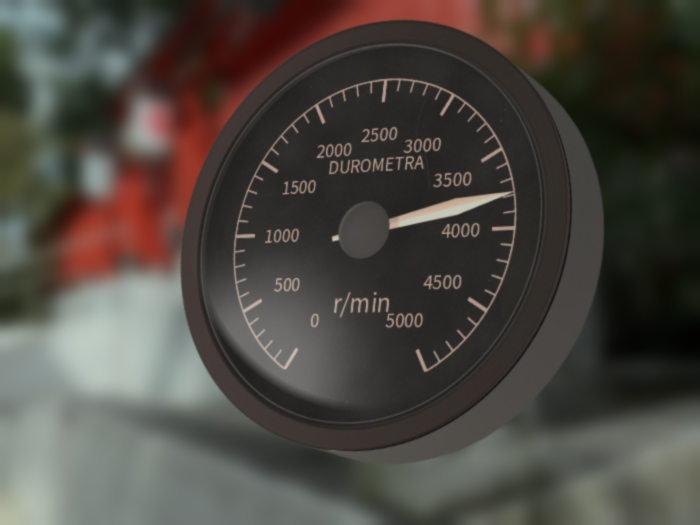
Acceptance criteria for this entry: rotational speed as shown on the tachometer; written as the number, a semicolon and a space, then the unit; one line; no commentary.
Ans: 3800; rpm
